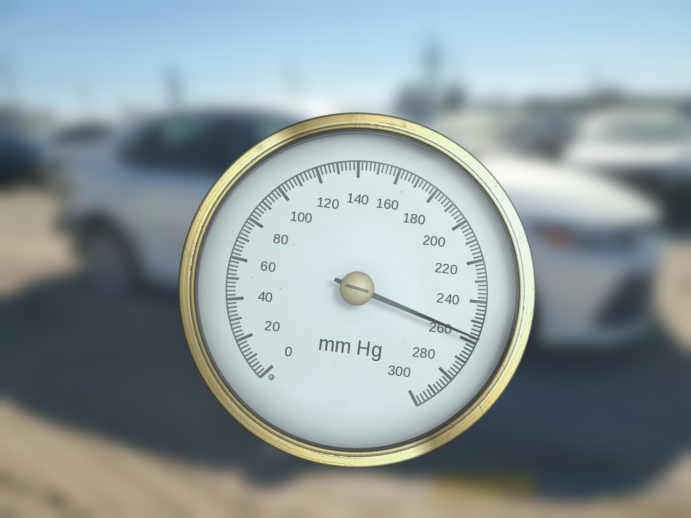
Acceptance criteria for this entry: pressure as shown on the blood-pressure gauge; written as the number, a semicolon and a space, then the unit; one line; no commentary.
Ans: 258; mmHg
